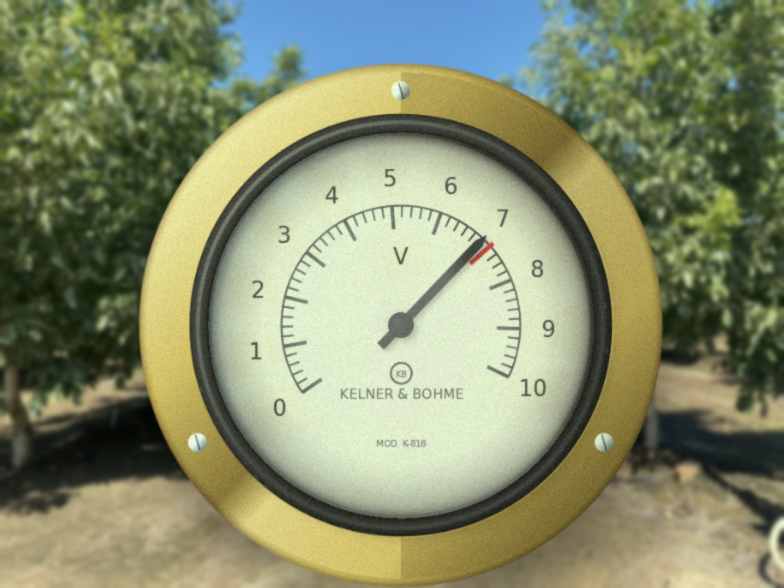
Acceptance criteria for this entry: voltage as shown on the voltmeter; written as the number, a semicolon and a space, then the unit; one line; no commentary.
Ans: 7; V
